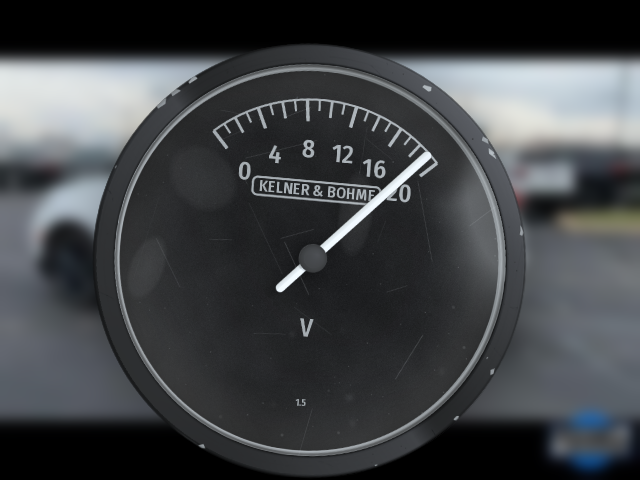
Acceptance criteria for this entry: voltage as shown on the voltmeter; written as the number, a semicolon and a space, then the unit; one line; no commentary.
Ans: 19; V
